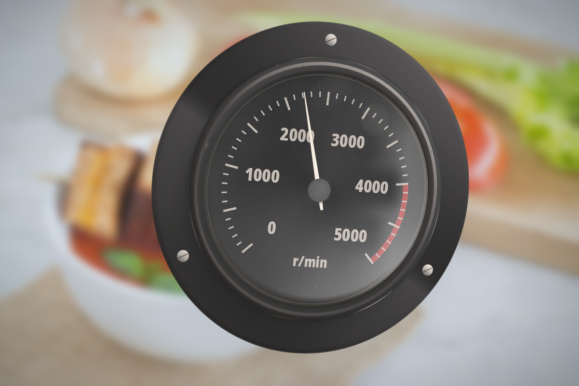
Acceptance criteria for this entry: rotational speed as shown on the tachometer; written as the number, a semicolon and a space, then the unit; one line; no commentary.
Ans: 2200; rpm
